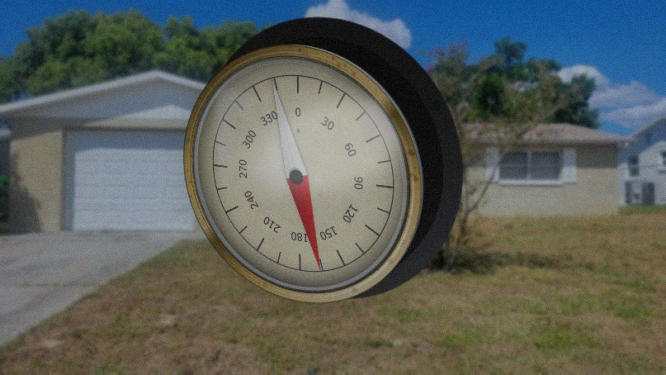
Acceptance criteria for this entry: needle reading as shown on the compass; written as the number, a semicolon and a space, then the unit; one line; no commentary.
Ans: 165; °
